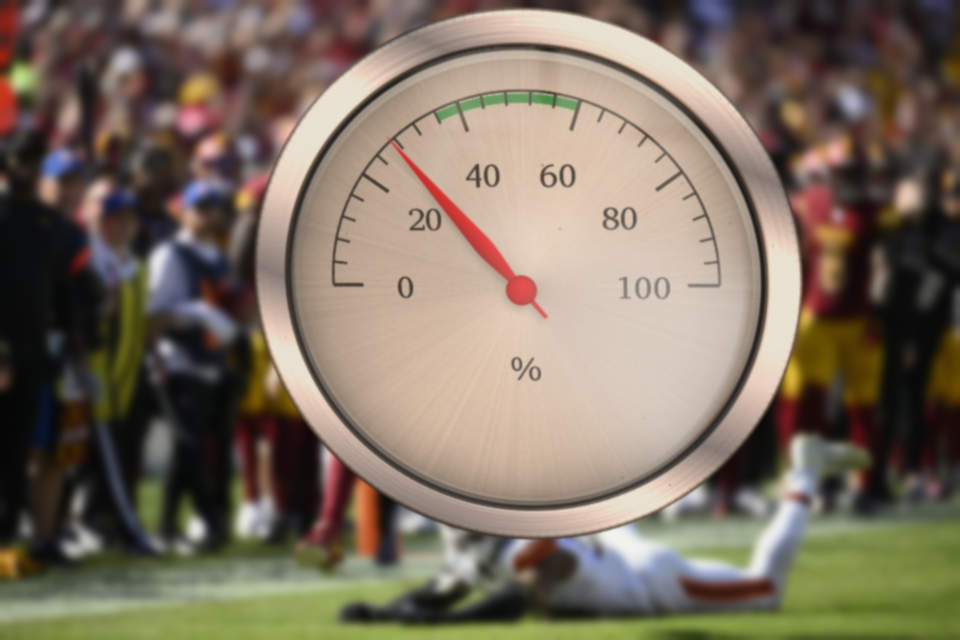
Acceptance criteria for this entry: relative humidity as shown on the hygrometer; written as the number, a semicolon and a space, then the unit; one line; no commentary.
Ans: 28; %
